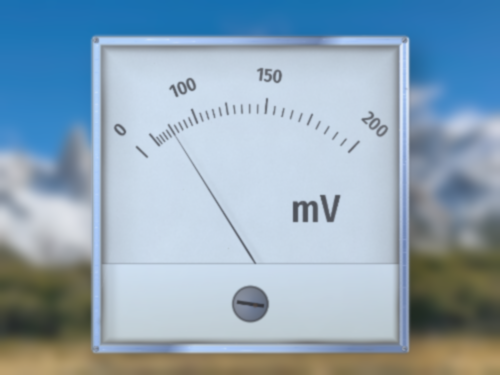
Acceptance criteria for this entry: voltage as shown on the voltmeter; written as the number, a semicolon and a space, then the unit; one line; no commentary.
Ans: 75; mV
